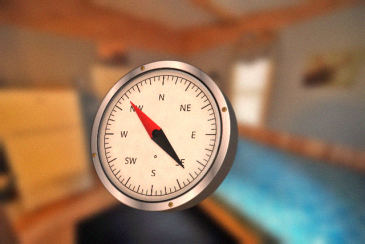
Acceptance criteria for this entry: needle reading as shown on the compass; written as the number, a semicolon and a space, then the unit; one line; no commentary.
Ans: 315; °
